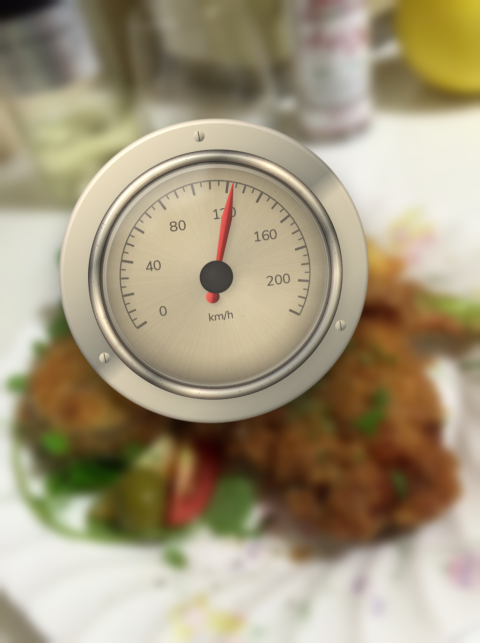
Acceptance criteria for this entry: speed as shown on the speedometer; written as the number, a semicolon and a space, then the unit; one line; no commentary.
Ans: 122.5; km/h
